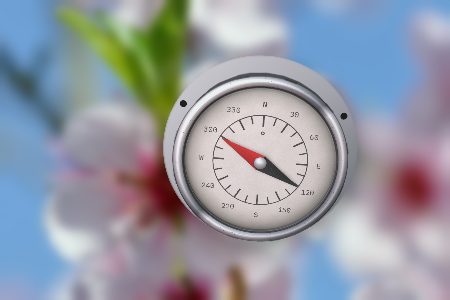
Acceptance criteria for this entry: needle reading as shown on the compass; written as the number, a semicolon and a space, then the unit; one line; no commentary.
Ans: 300; °
